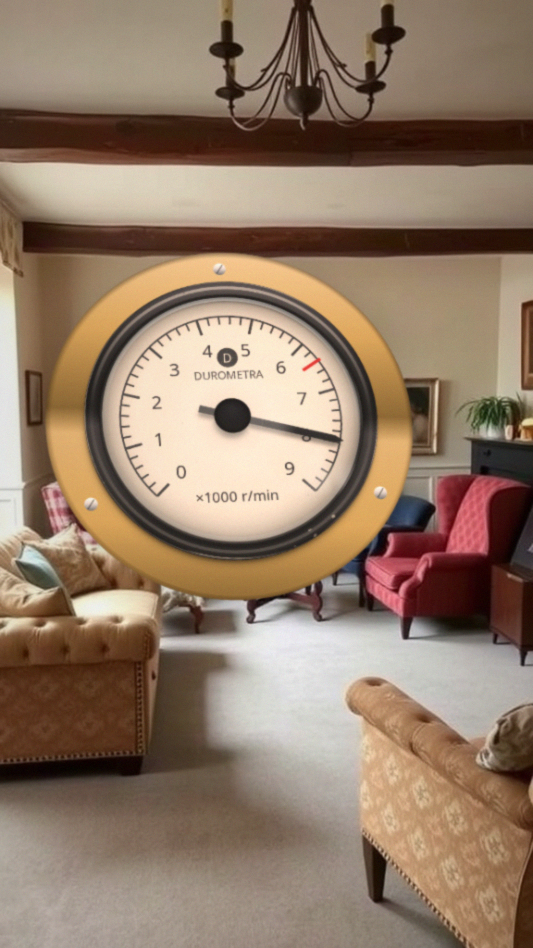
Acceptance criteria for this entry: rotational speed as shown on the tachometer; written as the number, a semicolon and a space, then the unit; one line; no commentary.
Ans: 8000; rpm
